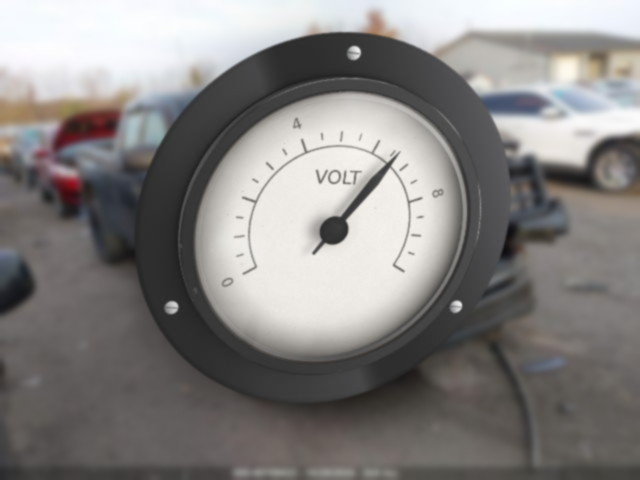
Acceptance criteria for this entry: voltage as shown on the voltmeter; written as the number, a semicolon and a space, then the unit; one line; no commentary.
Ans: 6.5; V
